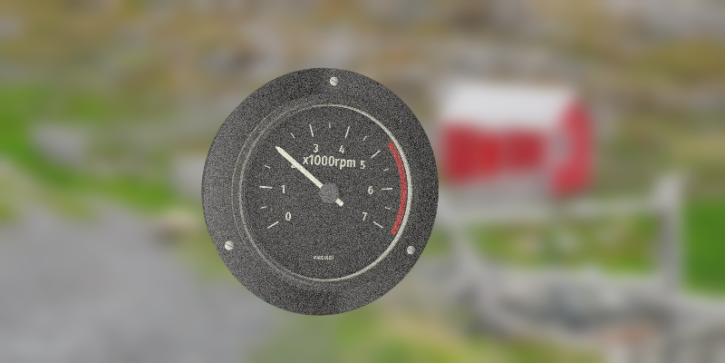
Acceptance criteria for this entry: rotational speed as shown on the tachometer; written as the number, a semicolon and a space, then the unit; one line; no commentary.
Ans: 2000; rpm
